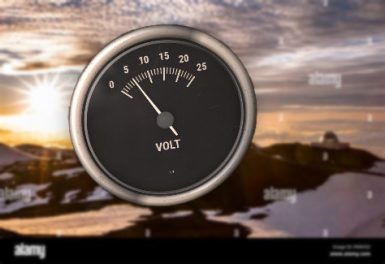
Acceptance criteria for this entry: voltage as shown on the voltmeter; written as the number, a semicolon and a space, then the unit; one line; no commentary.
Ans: 5; V
